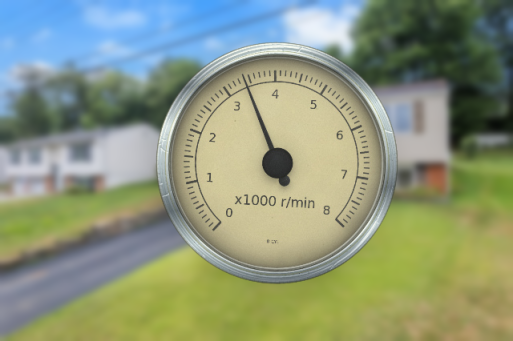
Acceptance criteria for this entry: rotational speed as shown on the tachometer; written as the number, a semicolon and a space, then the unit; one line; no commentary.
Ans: 3400; rpm
